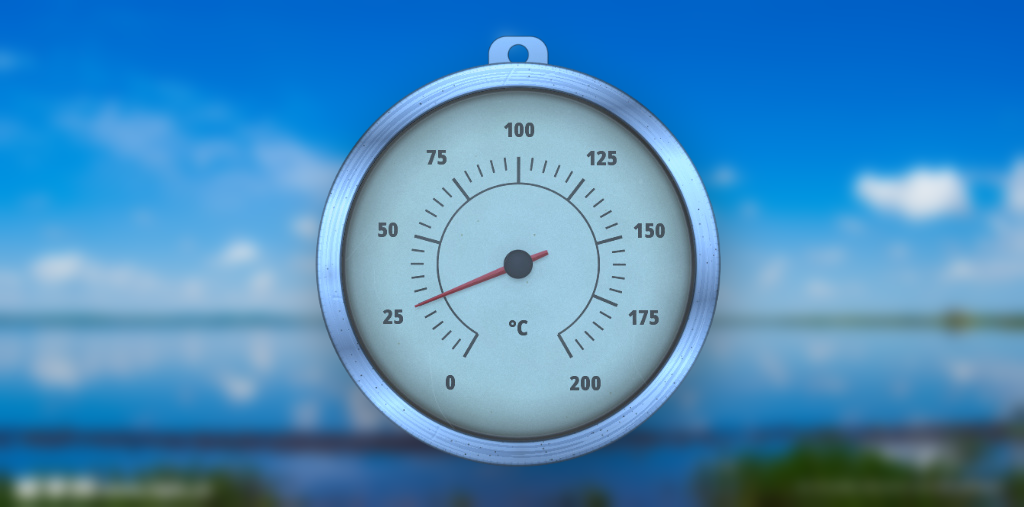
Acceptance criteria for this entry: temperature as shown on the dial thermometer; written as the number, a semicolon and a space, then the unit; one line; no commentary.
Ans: 25; °C
